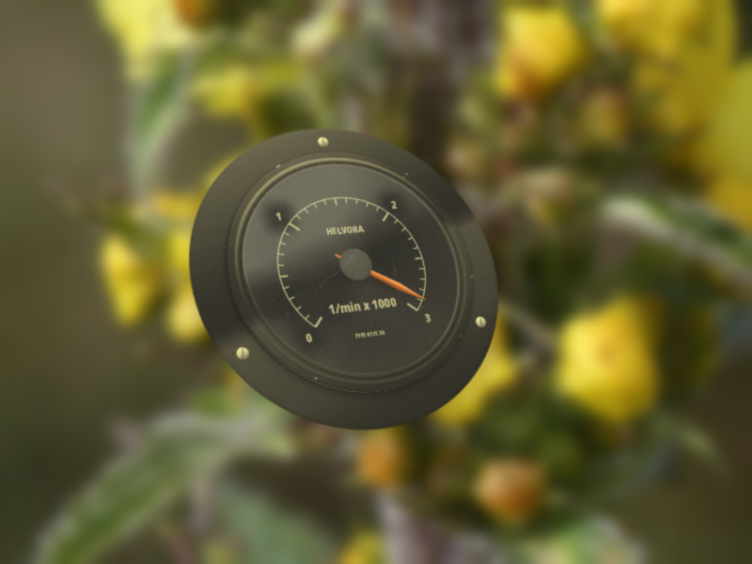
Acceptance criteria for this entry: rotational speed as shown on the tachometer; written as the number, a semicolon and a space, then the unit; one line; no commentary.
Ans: 2900; rpm
